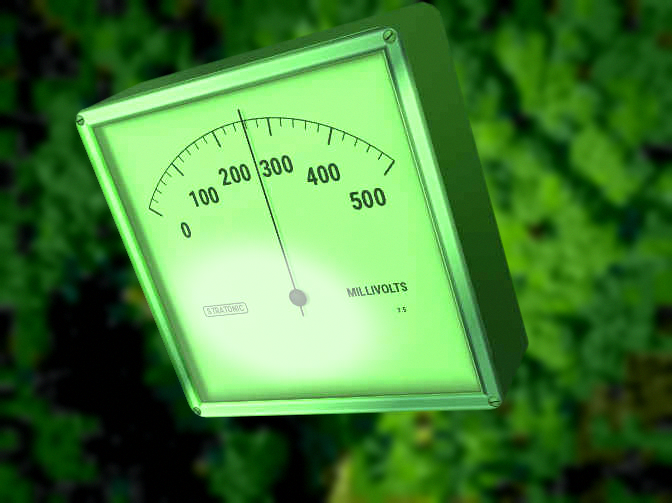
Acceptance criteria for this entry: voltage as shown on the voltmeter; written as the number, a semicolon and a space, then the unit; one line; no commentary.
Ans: 260; mV
